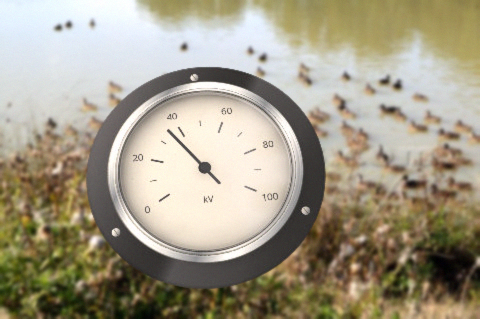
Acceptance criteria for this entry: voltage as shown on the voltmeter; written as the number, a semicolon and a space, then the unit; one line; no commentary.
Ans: 35; kV
